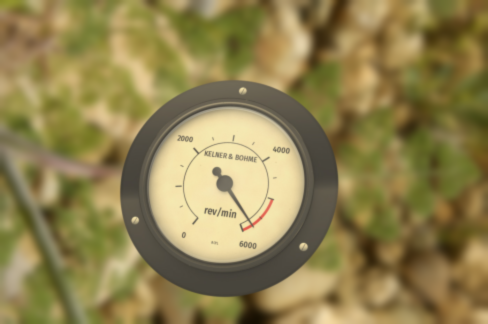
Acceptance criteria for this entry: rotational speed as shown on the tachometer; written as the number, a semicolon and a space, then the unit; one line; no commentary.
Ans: 5750; rpm
